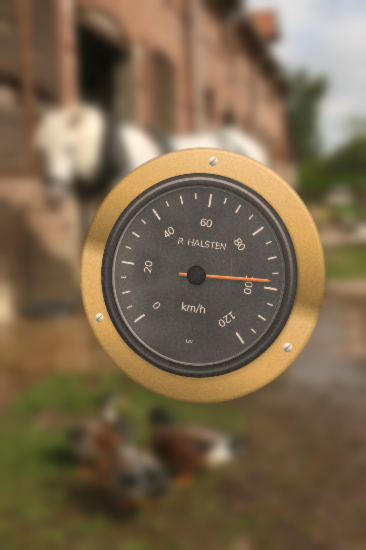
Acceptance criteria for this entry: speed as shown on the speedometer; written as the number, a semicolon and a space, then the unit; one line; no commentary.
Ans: 97.5; km/h
